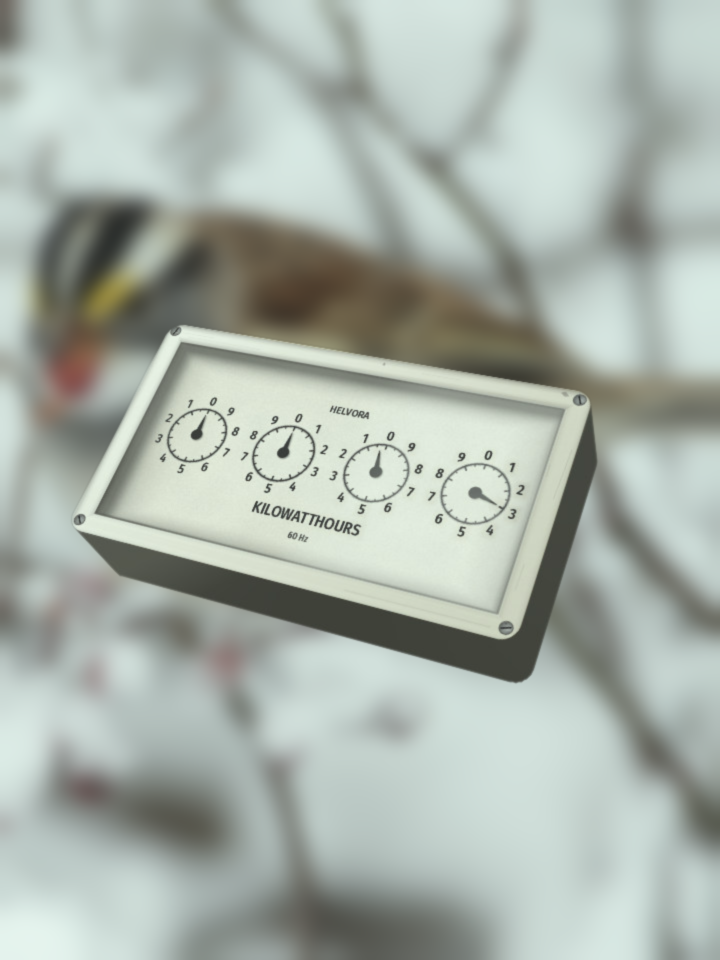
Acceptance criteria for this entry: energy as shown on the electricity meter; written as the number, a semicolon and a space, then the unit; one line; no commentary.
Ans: 3; kWh
